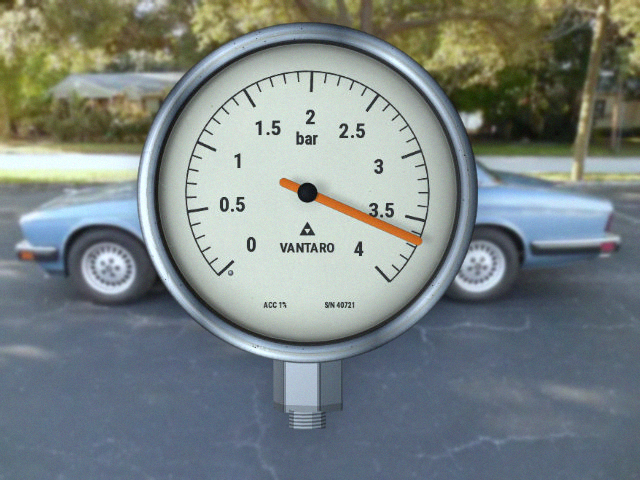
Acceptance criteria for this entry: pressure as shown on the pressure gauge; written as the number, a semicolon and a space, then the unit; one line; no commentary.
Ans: 3.65; bar
